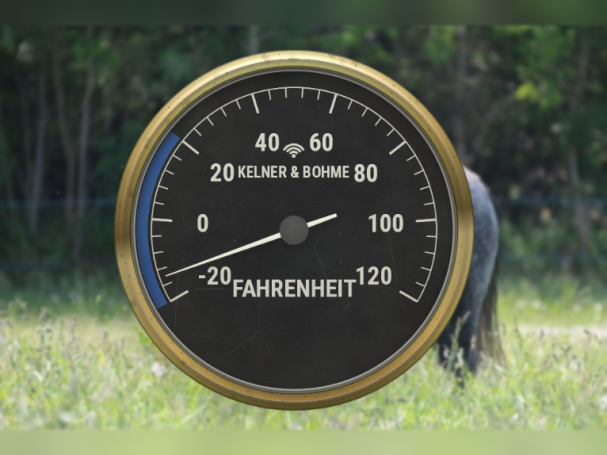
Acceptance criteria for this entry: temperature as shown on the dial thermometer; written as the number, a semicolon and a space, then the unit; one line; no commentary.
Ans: -14; °F
